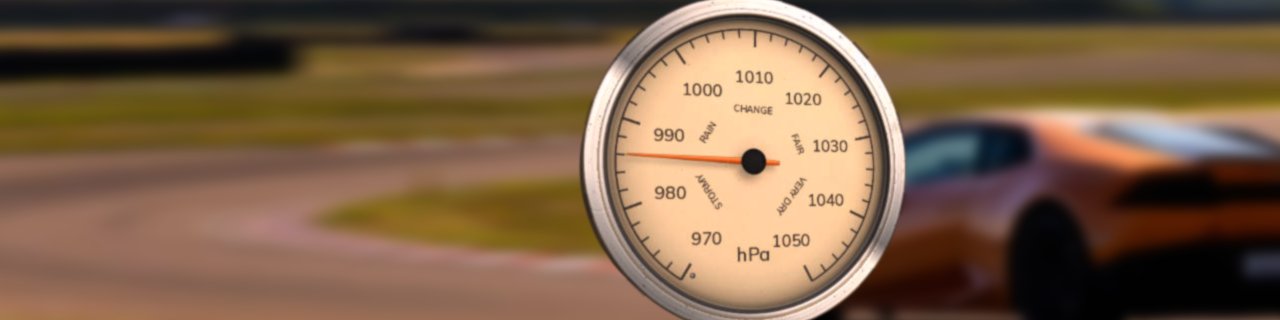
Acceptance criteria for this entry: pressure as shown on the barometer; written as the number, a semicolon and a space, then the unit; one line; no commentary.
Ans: 986; hPa
